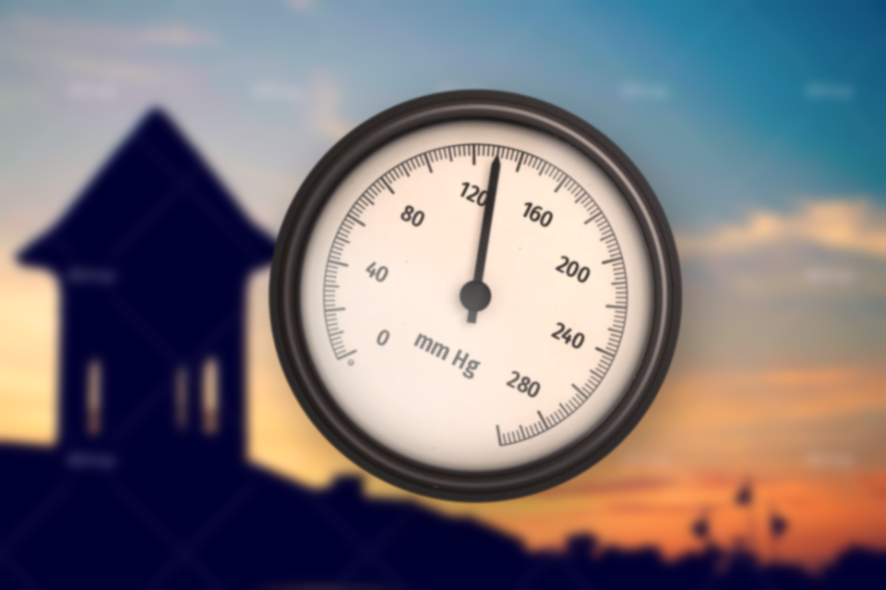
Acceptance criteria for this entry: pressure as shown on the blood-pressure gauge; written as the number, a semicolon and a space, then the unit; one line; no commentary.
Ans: 130; mmHg
